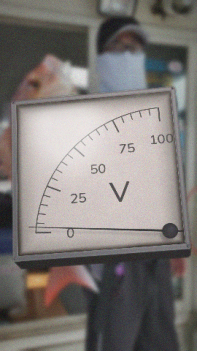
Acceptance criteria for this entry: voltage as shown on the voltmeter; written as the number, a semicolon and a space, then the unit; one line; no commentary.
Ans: 2.5; V
